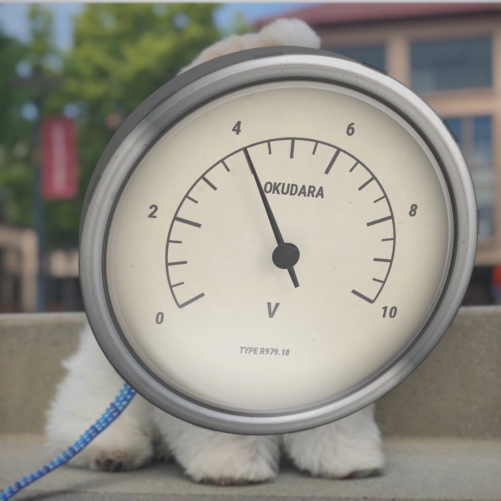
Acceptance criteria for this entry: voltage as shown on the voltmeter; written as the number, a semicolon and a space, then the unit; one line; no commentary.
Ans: 4; V
